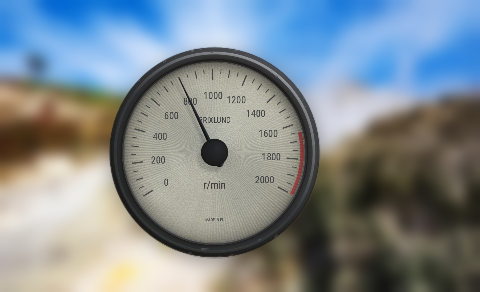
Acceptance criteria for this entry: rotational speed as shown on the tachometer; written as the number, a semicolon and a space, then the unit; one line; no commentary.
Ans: 800; rpm
